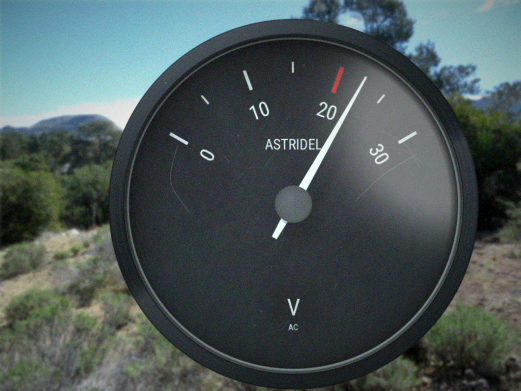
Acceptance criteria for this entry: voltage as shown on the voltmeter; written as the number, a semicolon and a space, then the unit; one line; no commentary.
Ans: 22.5; V
